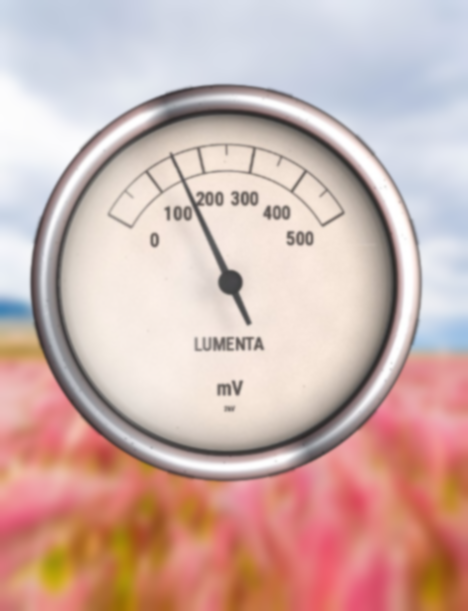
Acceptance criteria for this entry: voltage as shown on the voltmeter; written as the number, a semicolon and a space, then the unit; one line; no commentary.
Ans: 150; mV
